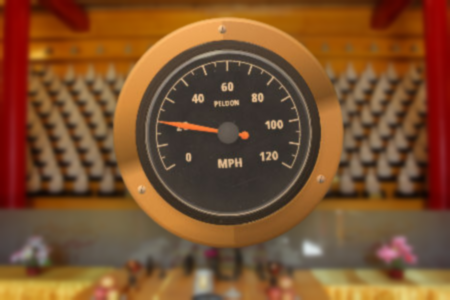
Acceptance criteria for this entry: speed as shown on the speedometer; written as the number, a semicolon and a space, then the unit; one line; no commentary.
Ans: 20; mph
